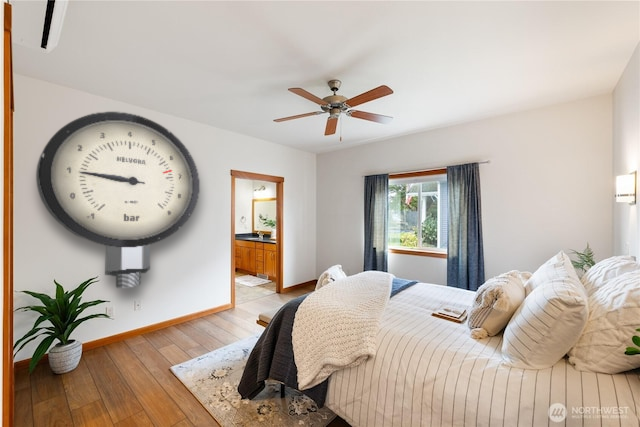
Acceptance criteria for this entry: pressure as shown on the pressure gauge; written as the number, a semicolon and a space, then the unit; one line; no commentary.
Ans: 1; bar
